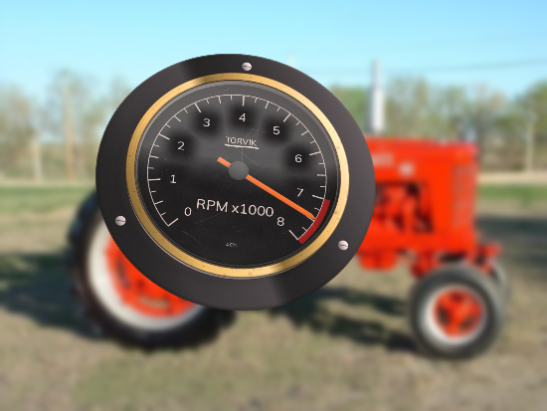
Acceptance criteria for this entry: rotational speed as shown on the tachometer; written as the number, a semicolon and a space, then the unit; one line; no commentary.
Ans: 7500; rpm
